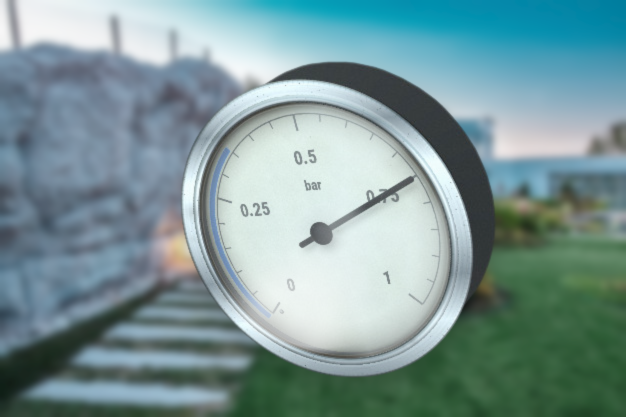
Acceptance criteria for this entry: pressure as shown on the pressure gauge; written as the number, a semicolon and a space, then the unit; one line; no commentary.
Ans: 0.75; bar
